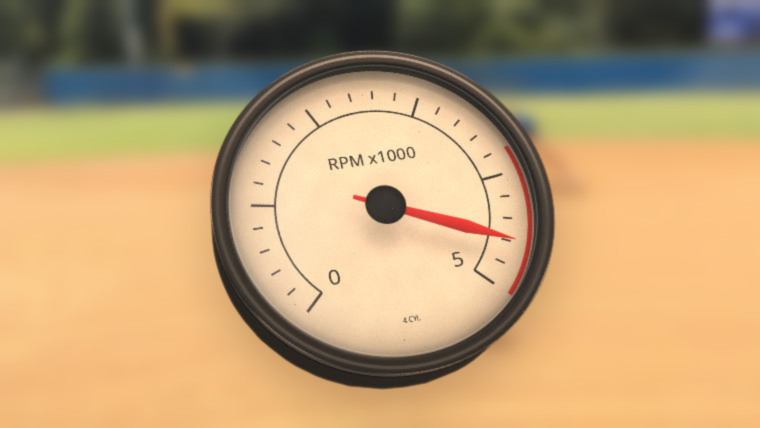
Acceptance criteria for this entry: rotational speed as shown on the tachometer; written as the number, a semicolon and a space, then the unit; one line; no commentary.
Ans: 4600; rpm
